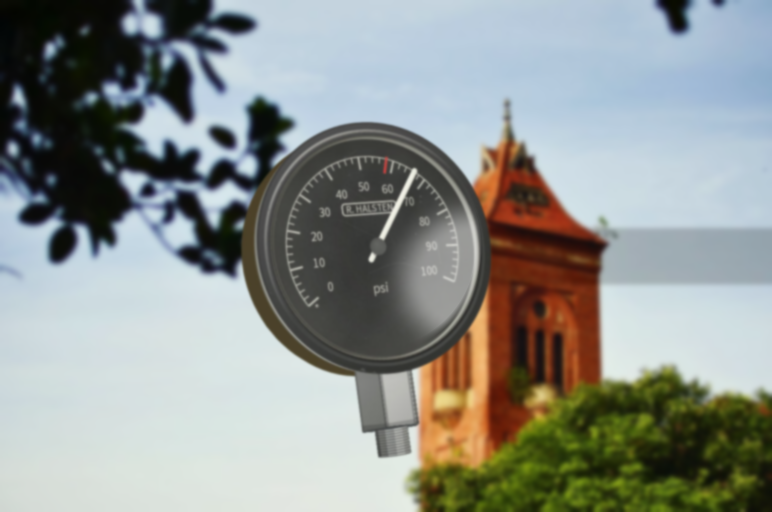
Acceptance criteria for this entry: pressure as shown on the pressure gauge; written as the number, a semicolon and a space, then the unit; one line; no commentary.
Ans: 66; psi
